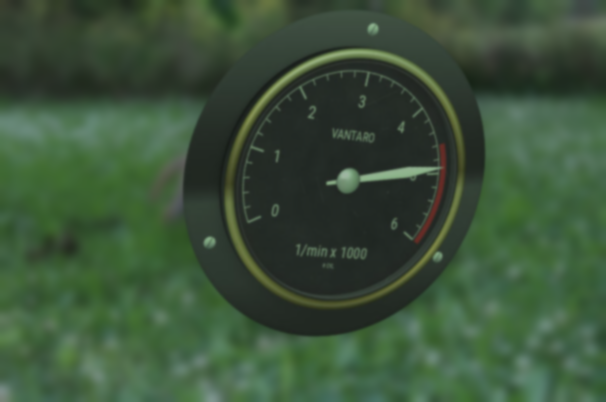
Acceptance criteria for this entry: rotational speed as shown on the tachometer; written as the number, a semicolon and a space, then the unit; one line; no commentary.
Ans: 4900; rpm
